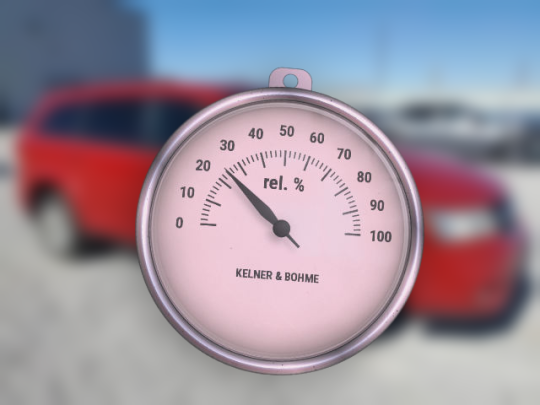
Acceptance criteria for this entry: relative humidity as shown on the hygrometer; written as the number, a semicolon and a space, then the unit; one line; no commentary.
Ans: 24; %
